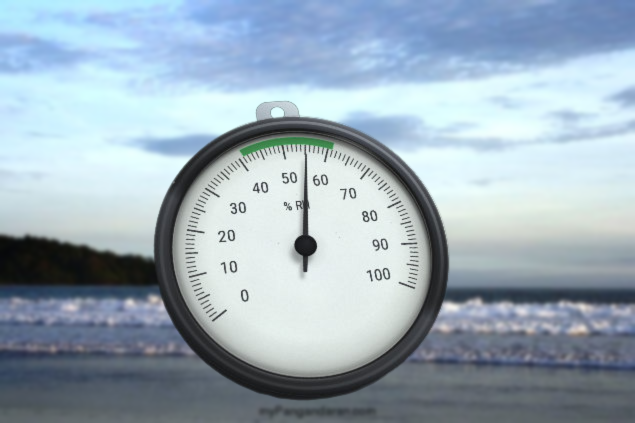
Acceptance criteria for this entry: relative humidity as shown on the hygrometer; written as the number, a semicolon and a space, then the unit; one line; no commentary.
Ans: 55; %
